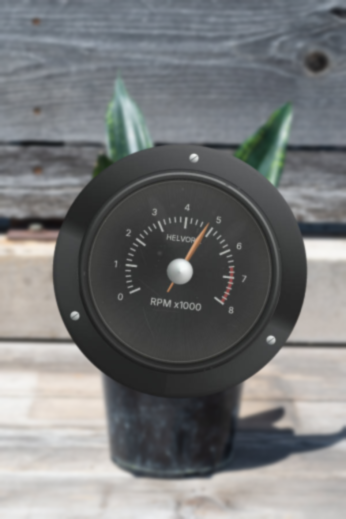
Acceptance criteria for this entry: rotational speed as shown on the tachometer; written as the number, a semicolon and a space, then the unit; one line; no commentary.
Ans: 4800; rpm
